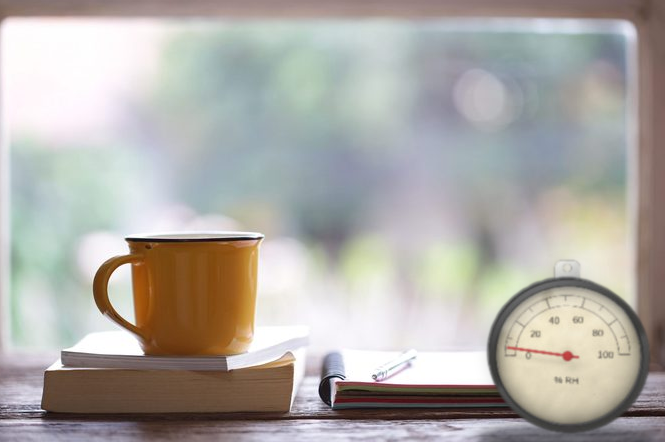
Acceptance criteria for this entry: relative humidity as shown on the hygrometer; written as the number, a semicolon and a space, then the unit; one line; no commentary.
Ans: 5; %
